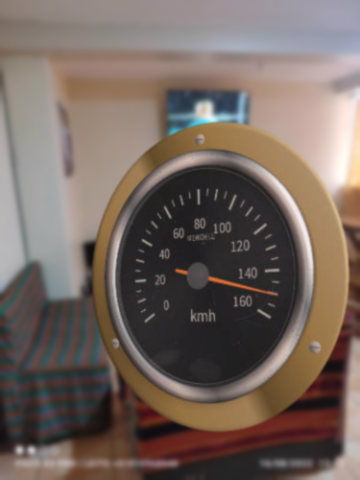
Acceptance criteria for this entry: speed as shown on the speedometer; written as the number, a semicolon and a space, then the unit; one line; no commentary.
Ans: 150; km/h
